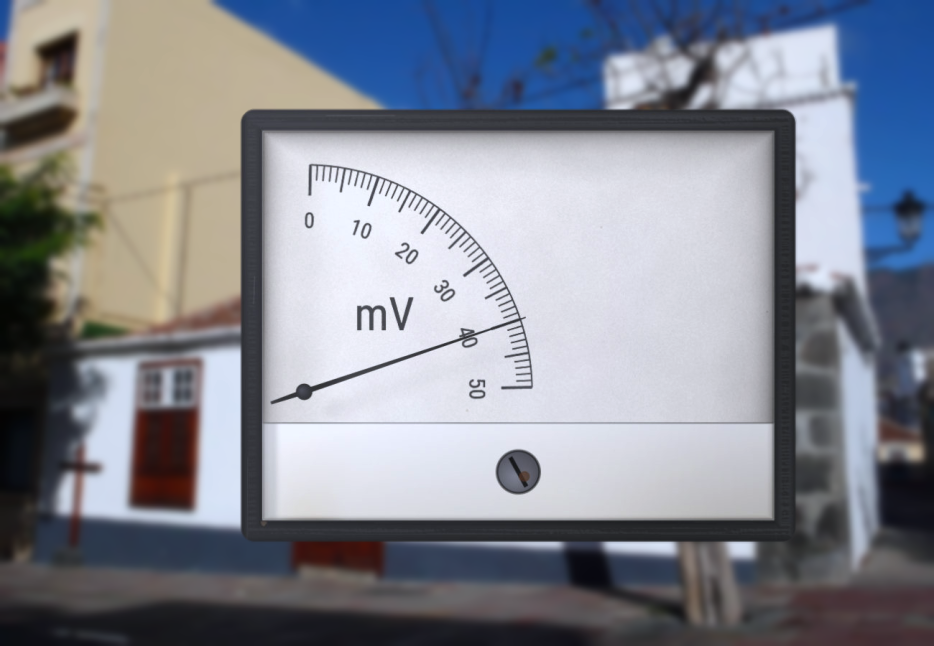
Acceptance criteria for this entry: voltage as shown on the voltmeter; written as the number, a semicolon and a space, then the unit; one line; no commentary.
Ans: 40; mV
